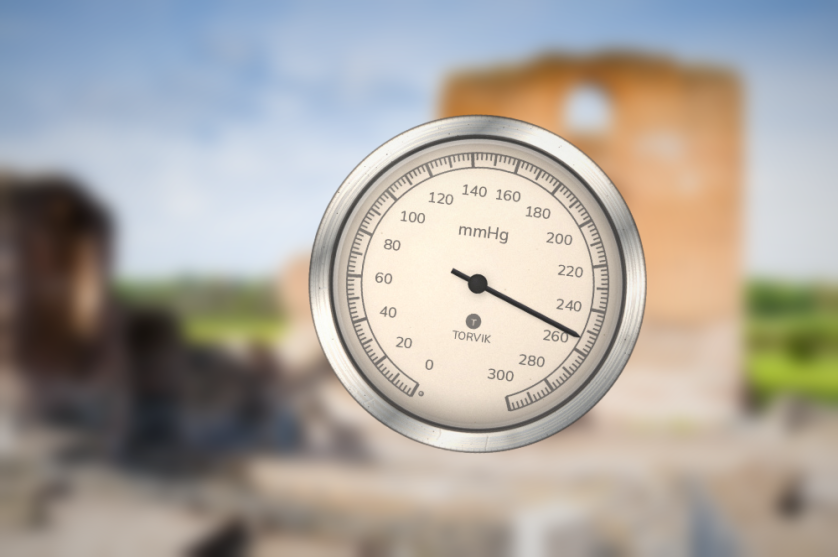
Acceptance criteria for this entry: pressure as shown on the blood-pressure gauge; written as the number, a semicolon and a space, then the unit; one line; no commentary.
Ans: 254; mmHg
